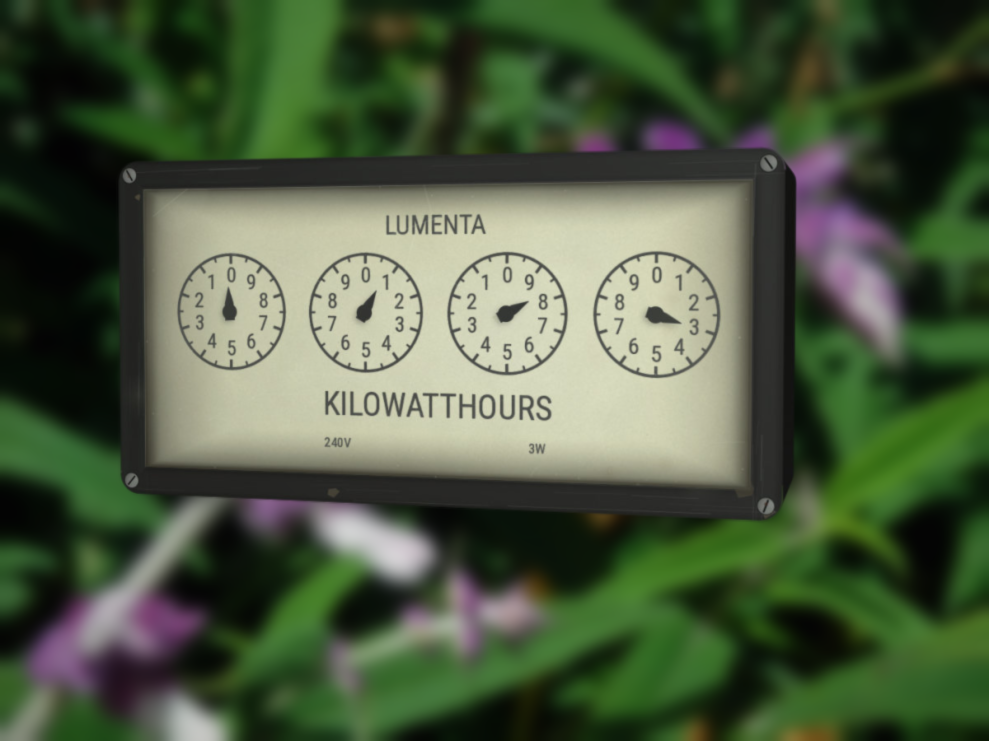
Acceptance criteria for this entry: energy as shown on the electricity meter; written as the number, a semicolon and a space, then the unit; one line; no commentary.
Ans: 83; kWh
